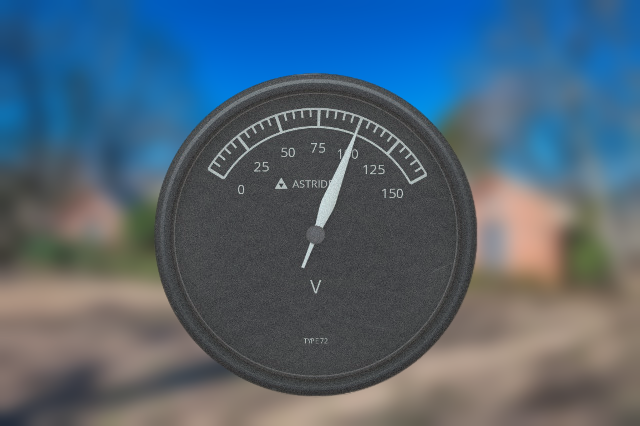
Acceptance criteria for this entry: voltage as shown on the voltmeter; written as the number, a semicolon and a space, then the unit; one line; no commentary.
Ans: 100; V
